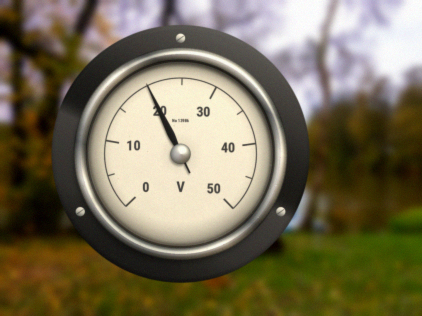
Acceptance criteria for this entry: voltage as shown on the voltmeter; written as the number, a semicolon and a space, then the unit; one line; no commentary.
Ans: 20; V
